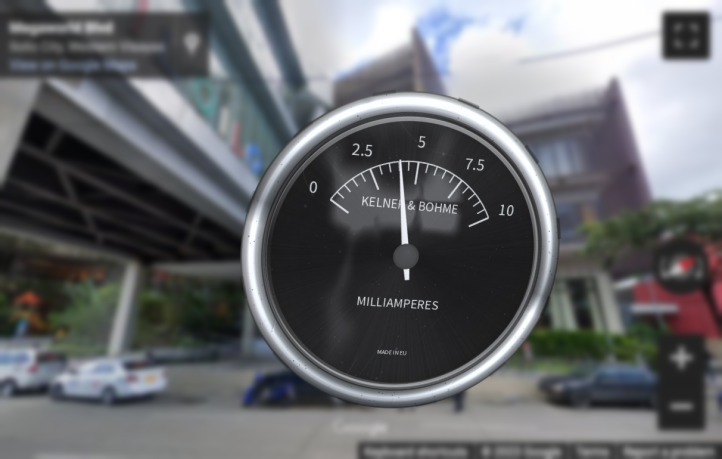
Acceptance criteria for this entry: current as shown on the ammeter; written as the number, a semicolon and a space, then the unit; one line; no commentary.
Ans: 4; mA
